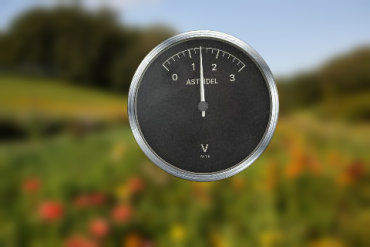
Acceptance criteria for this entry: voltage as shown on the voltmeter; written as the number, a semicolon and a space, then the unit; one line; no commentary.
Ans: 1.4; V
